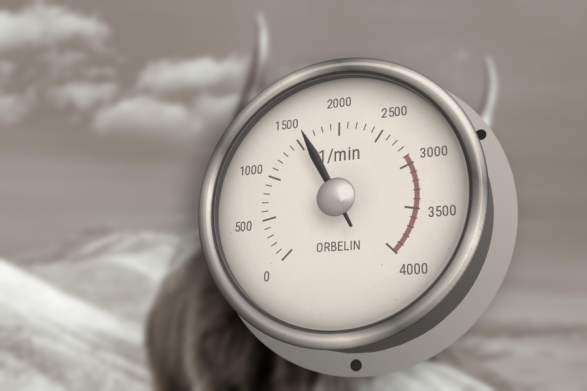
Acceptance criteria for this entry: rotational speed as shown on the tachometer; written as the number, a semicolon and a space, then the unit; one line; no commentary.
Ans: 1600; rpm
